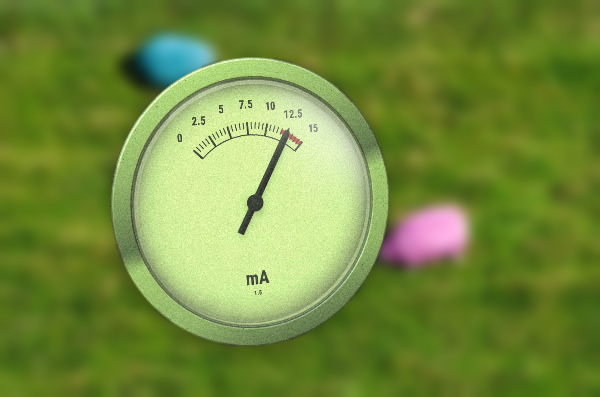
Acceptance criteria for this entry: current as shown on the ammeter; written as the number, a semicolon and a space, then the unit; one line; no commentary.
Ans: 12.5; mA
